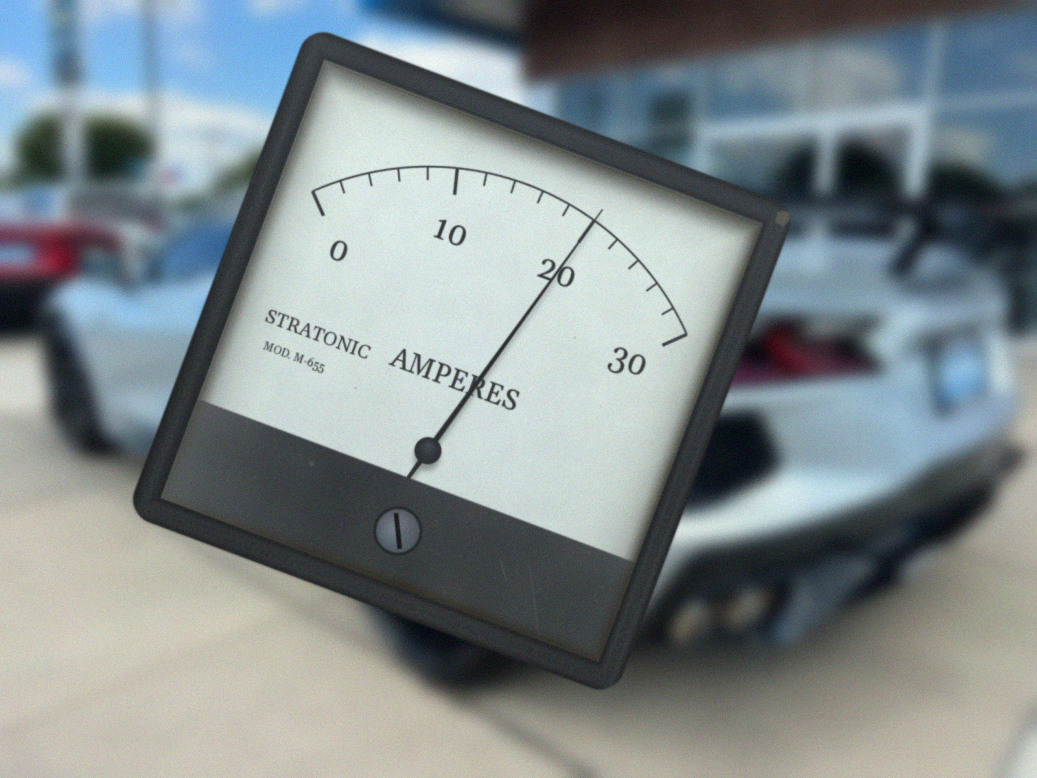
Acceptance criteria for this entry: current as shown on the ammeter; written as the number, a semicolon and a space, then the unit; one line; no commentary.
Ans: 20; A
